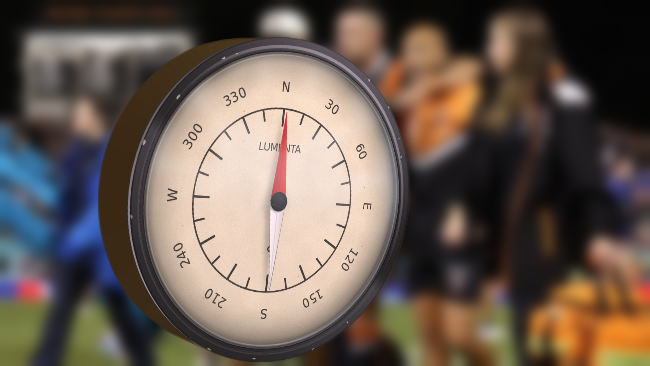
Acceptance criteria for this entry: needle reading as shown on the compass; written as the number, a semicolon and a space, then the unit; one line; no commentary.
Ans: 0; °
